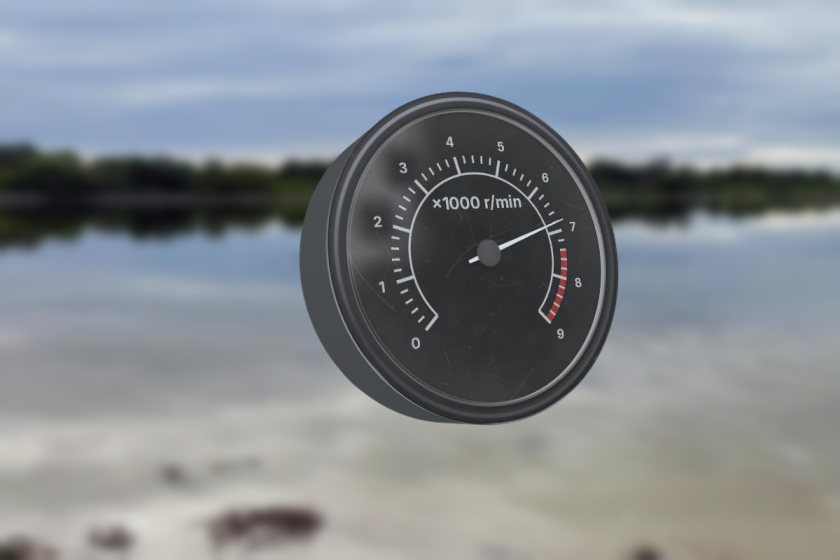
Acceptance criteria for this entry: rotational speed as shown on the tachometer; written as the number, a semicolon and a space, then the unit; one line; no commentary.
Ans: 6800; rpm
